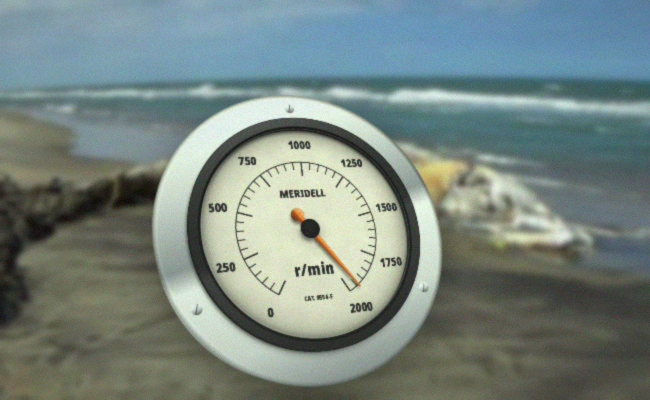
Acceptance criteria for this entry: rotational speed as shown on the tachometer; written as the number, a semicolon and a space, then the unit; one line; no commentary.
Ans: 1950; rpm
